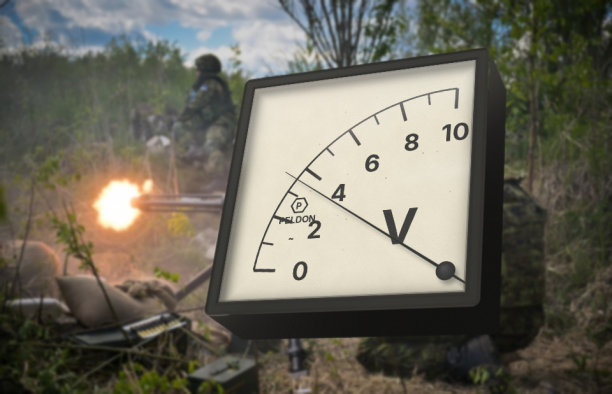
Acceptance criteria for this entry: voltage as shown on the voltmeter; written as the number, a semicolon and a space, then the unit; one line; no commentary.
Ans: 3.5; V
